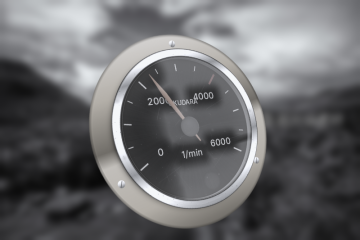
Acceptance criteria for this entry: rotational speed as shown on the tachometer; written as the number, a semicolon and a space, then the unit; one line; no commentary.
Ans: 2250; rpm
